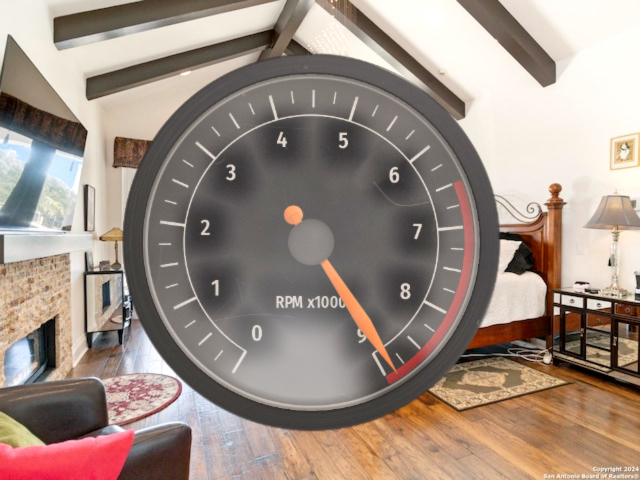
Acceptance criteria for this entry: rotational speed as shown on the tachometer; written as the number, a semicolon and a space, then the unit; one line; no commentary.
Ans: 8875; rpm
